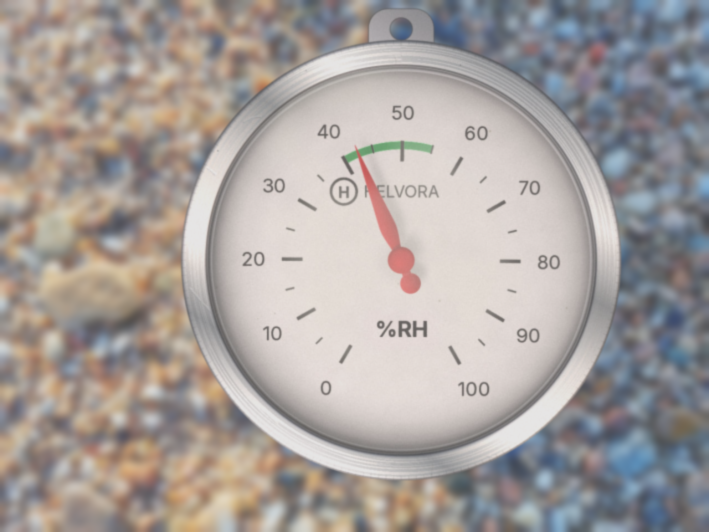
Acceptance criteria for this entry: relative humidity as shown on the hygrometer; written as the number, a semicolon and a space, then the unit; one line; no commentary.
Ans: 42.5; %
